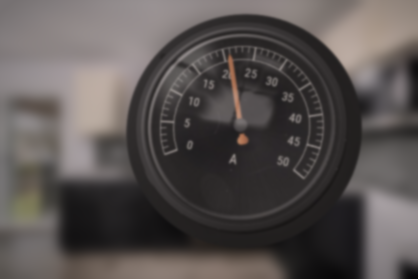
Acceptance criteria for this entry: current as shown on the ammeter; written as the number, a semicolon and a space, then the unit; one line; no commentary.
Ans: 21; A
